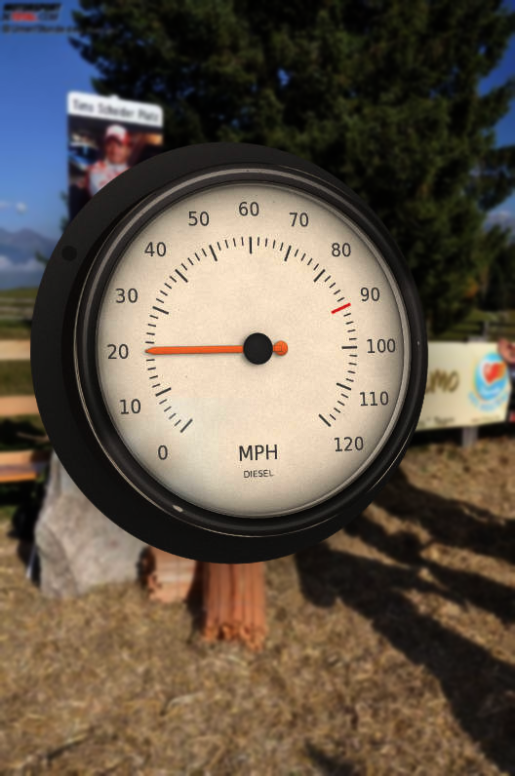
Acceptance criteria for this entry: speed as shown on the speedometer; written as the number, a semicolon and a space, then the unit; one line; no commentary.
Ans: 20; mph
